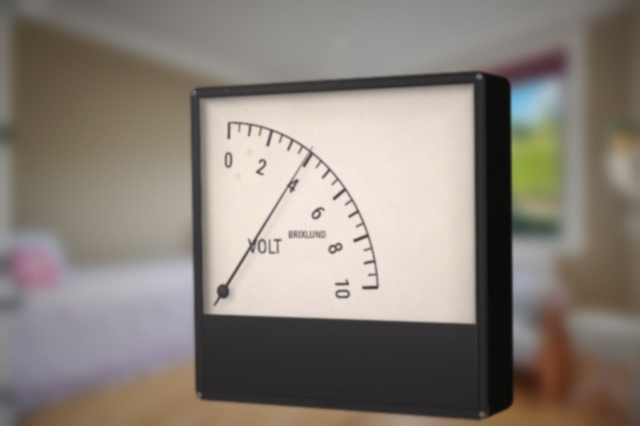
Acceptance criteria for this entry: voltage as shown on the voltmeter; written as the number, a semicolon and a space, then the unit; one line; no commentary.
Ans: 4; V
